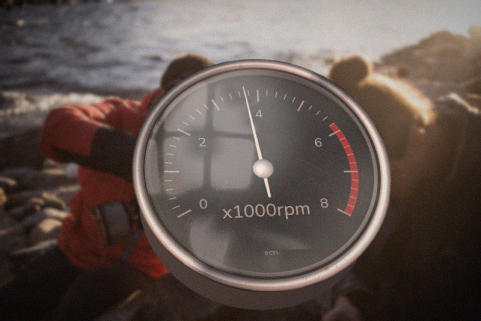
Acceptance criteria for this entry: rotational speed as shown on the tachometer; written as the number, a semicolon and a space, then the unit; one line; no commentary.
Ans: 3700; rpm
